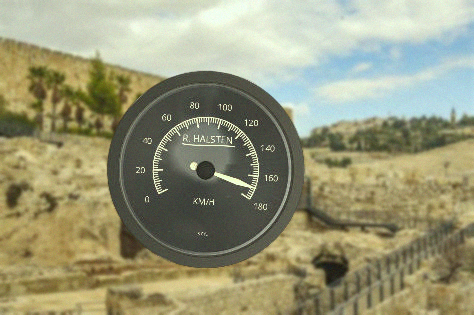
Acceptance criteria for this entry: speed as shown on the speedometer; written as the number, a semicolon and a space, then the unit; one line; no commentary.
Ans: 170; km/h
